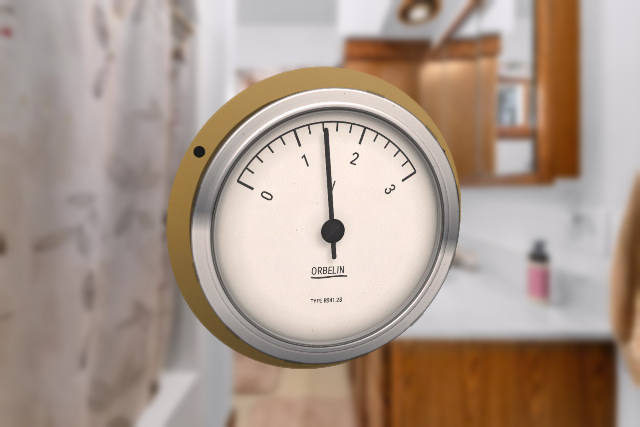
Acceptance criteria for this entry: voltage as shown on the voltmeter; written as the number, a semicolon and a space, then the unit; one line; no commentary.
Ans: 1.4; V
